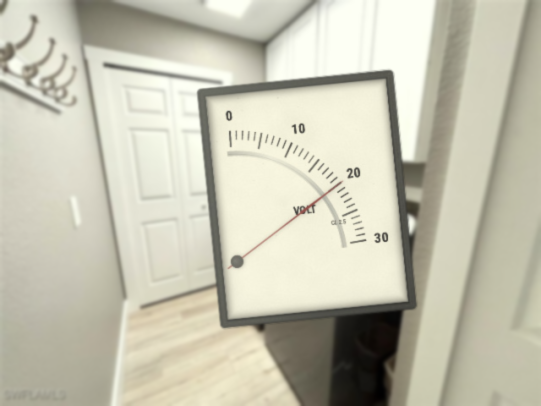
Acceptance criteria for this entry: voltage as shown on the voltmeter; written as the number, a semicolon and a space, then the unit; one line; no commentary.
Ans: 20; V
